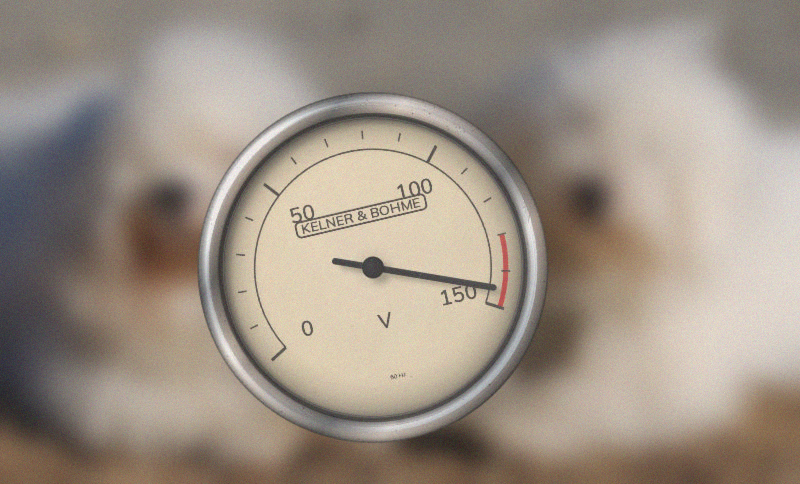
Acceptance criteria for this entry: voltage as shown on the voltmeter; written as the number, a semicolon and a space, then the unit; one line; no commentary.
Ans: 145; V
